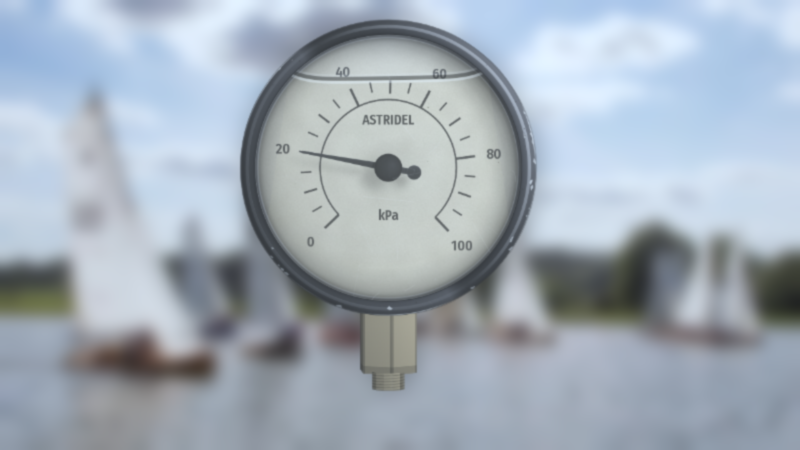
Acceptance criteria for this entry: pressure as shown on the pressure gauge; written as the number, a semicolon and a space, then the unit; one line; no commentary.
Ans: 20; kPa
